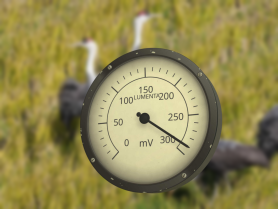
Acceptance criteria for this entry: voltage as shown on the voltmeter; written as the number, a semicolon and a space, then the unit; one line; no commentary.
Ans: 290; mV
